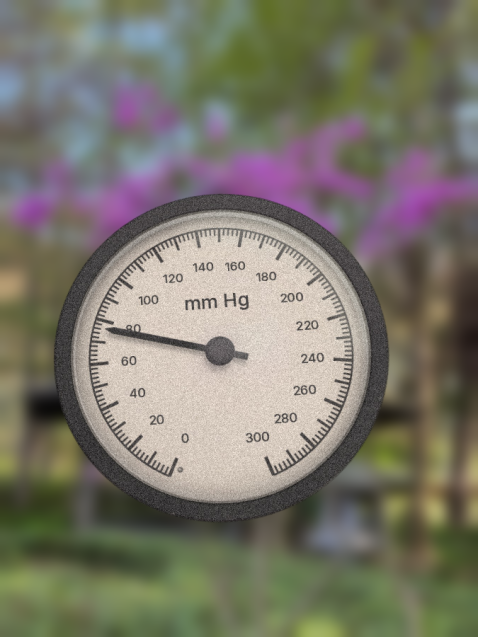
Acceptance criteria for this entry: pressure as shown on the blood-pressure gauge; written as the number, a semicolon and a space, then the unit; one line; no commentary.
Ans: 76; mmHg
